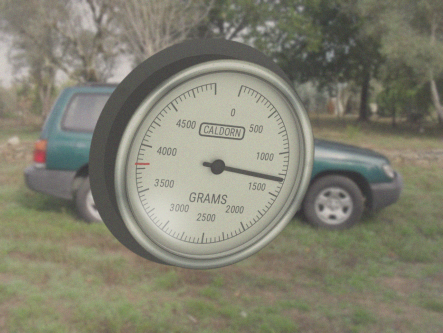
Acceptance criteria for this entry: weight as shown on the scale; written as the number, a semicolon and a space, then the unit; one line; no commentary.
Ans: 1300; g
